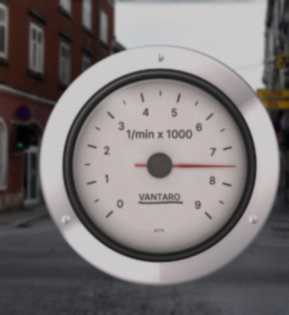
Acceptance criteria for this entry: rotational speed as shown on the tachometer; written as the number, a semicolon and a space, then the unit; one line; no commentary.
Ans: 7500; rpm
